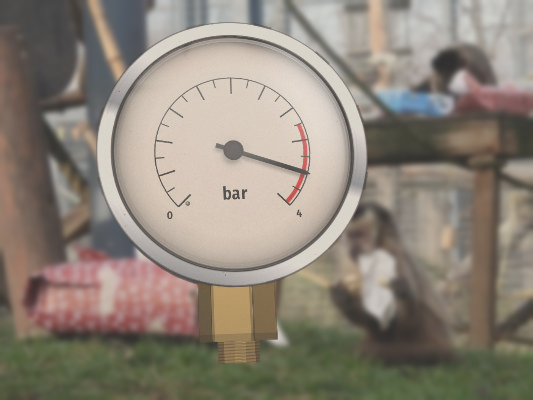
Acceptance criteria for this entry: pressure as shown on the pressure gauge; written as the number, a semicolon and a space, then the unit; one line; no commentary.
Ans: 3.6; bar
